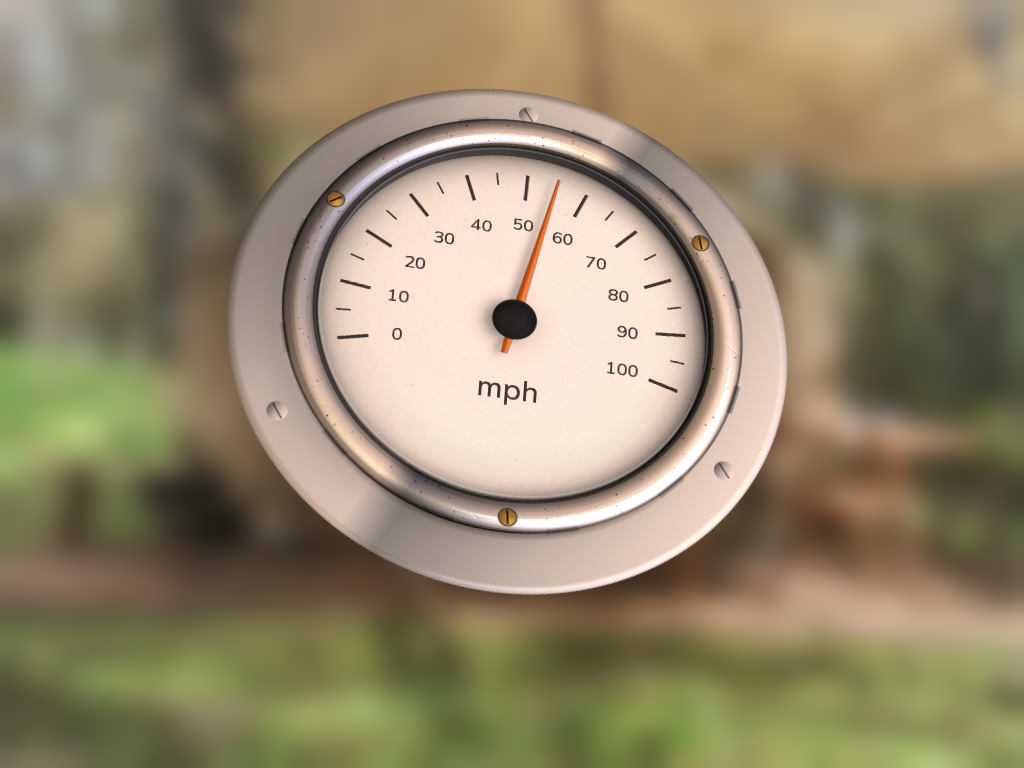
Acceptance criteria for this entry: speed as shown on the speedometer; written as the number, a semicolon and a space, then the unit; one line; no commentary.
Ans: 55; mph
